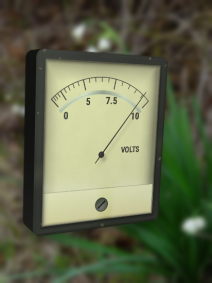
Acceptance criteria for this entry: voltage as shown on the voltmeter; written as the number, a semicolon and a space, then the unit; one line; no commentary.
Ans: 9.5; V
